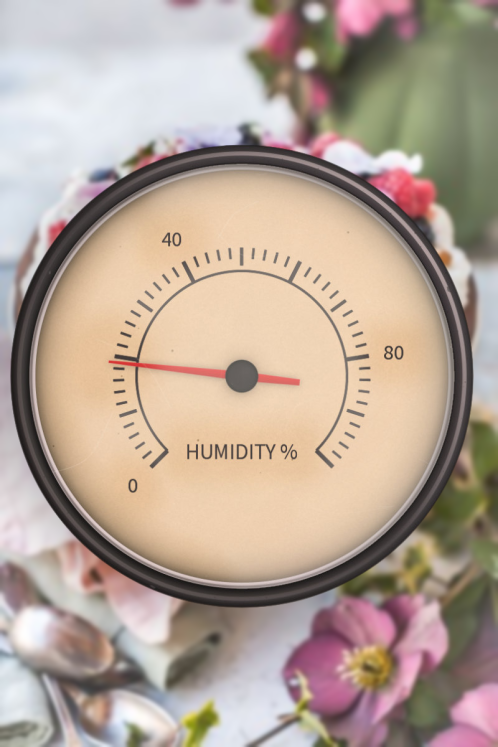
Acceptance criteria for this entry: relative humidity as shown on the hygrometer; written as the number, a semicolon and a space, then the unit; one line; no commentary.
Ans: 19; %
